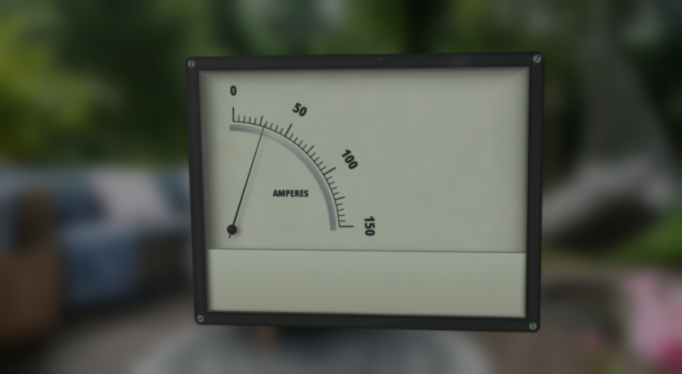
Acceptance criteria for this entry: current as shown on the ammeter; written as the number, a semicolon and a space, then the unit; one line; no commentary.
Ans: 30; A
